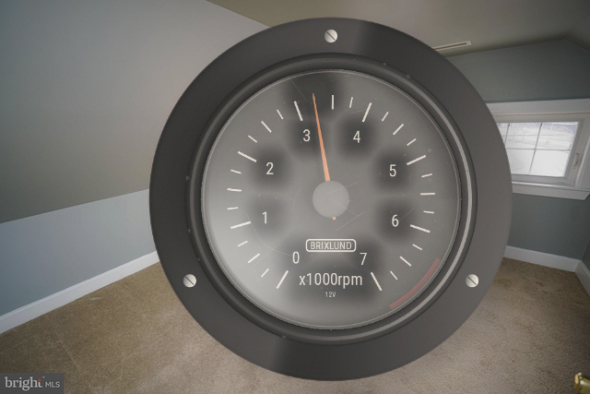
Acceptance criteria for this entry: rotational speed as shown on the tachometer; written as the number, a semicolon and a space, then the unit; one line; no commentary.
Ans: 3250; rpm
